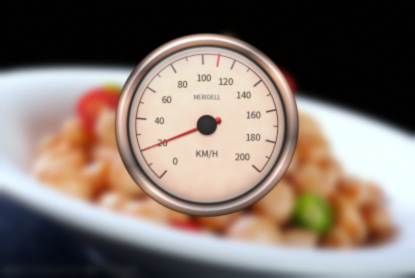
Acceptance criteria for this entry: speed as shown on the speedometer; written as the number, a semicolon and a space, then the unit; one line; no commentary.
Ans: 20; km/h
